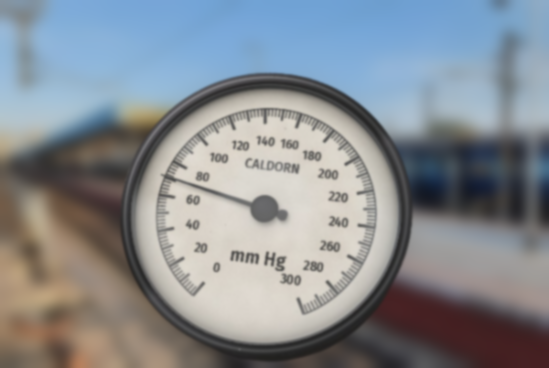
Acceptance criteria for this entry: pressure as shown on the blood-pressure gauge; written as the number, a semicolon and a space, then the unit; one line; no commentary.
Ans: 70; mmHg
